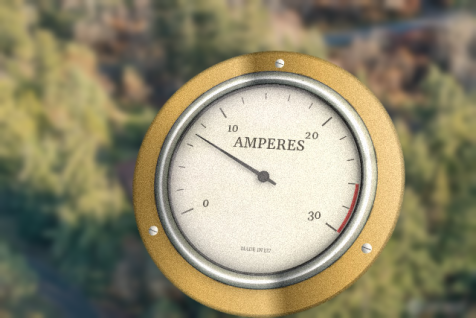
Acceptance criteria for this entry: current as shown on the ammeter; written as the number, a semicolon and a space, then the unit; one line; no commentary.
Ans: 7; A
